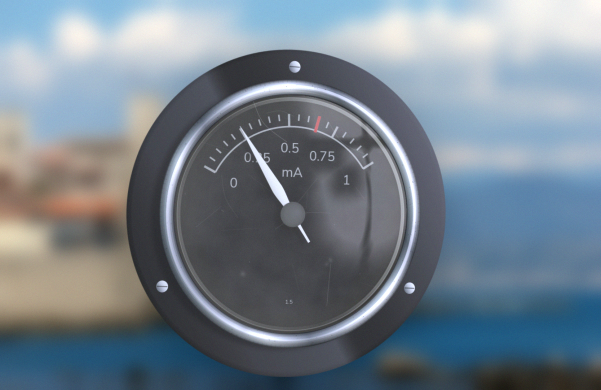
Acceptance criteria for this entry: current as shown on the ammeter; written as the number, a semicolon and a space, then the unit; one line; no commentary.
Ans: 0.25; mA
